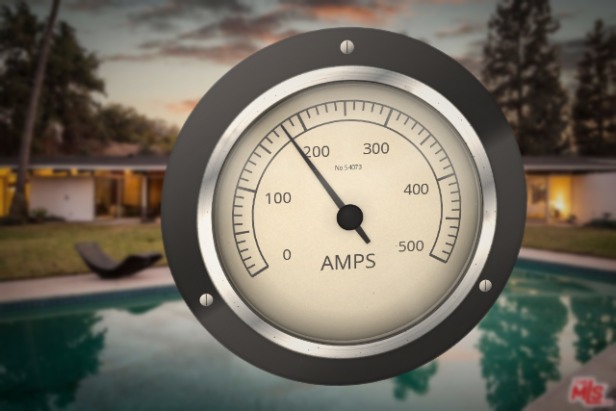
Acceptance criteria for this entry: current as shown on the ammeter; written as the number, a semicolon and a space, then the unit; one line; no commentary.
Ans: 180; A
